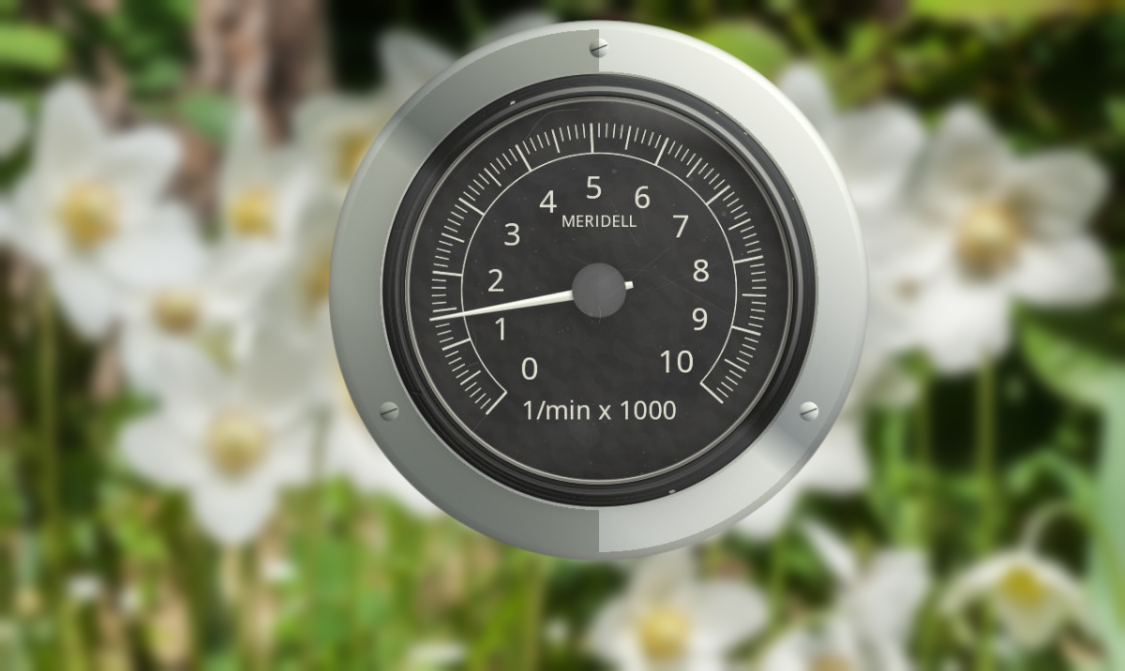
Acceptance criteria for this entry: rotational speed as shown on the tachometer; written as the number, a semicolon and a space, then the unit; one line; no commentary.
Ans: 1400; rpm
